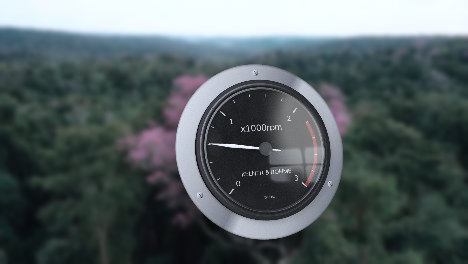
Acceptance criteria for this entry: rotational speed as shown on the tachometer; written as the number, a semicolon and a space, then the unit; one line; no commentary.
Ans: 600; rpm
